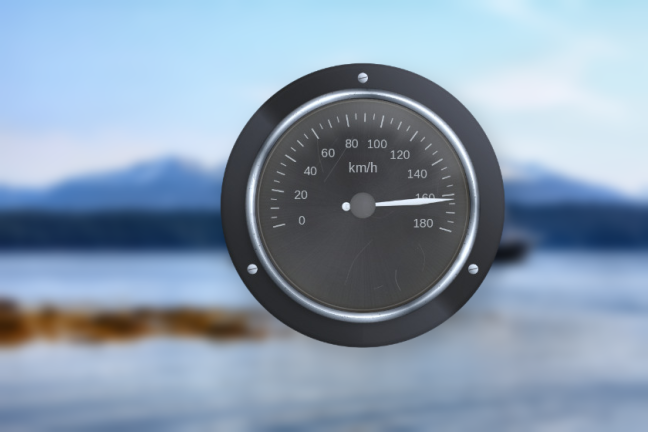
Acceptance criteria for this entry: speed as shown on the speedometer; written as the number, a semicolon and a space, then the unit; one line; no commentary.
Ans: 162.5; km/h
